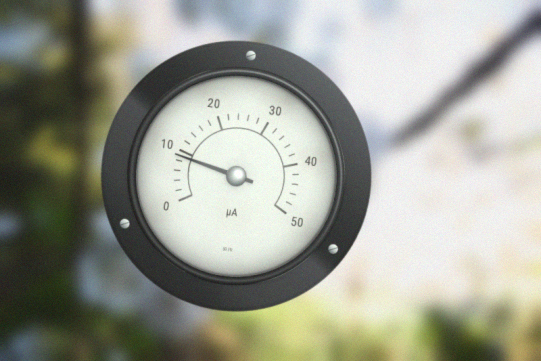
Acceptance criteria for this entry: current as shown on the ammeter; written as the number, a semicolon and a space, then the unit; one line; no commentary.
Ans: 9; µA
